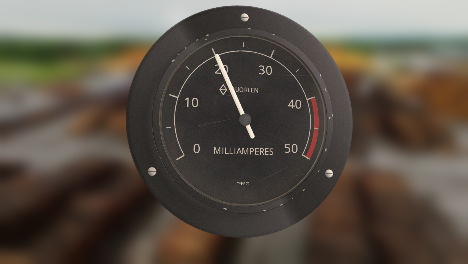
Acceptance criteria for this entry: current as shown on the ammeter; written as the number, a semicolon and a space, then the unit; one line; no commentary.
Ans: 20; mA
